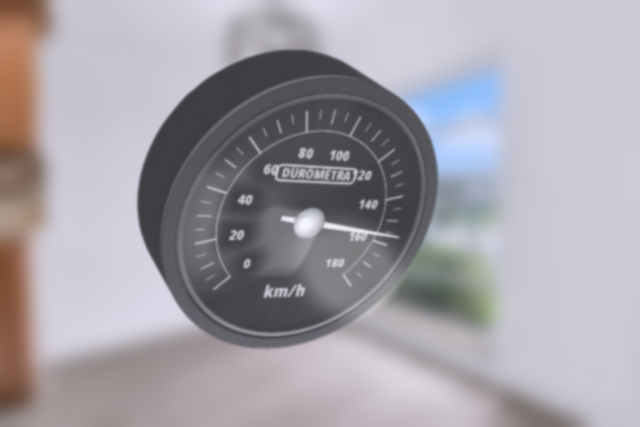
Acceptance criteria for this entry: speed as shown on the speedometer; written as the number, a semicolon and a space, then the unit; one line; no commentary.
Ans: 155; km/h
